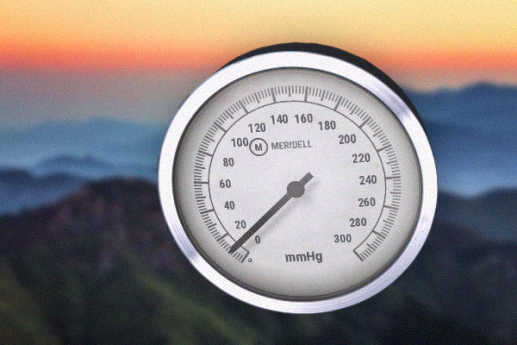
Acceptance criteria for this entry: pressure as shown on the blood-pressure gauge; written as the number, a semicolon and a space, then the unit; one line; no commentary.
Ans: 10; mmHg
